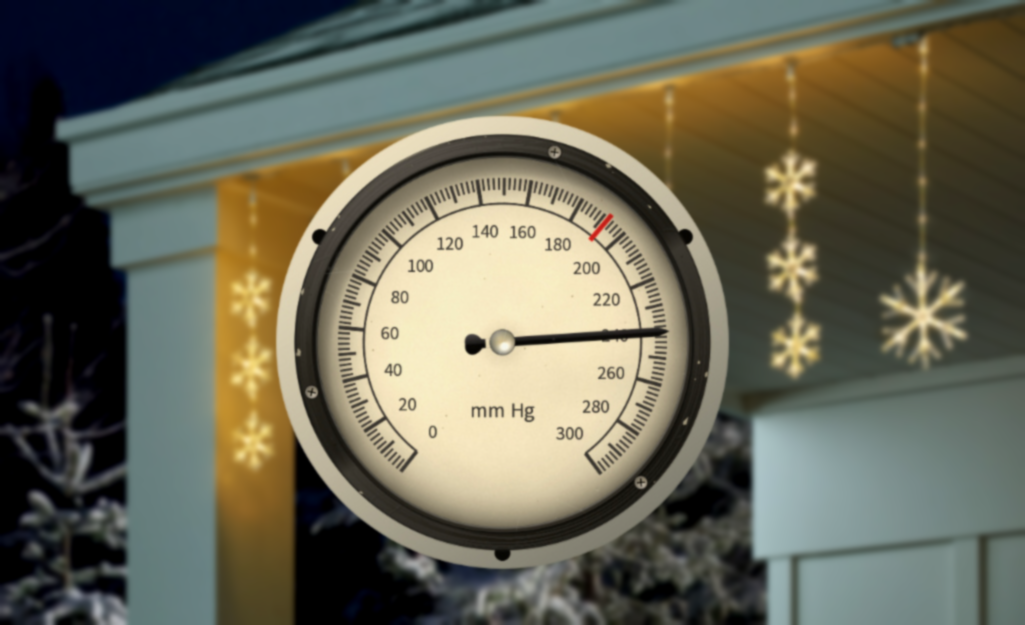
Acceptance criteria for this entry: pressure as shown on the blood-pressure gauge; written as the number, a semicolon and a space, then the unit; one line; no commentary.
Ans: 240; mmHg
